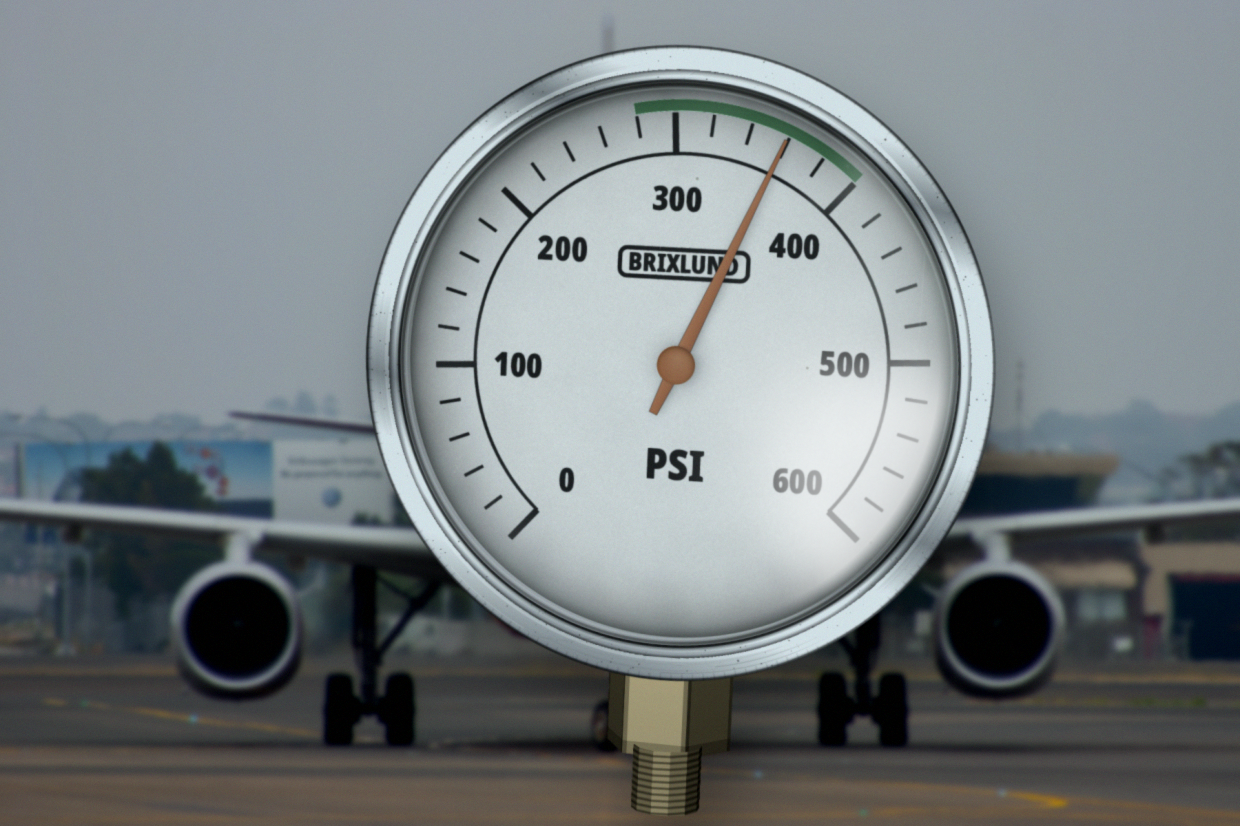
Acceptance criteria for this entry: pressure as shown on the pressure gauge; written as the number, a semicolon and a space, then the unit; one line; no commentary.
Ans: 360; psi
